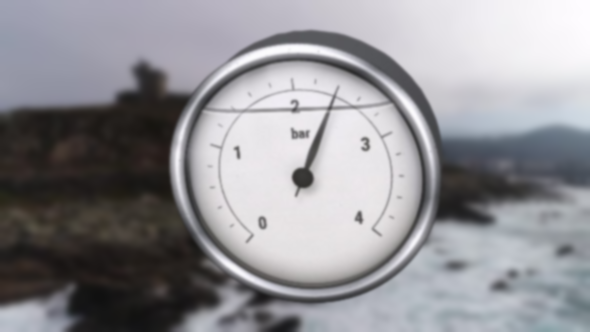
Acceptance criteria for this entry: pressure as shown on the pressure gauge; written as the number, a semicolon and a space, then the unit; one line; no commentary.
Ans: 2.4; bar
